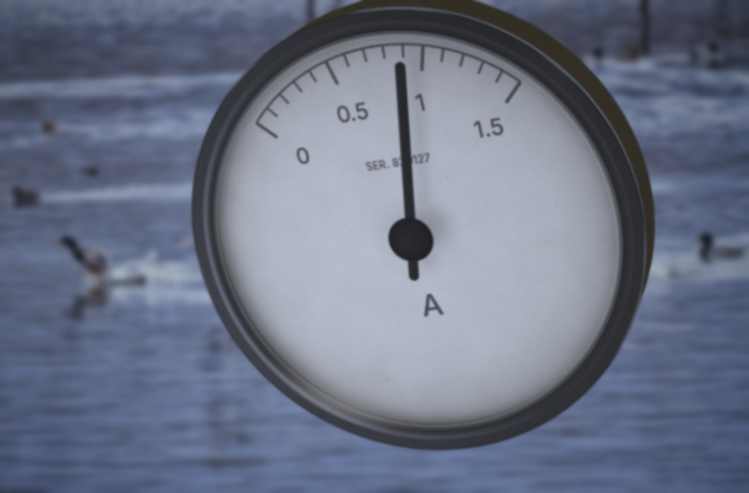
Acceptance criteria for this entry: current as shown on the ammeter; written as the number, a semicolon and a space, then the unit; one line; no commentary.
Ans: 0.9; A
